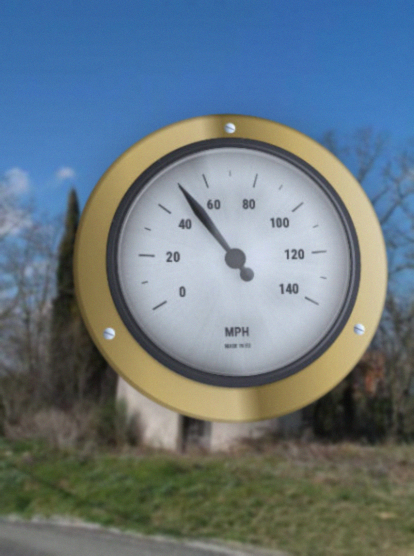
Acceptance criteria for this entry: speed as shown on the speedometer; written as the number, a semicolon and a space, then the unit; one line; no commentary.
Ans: 50; mph
